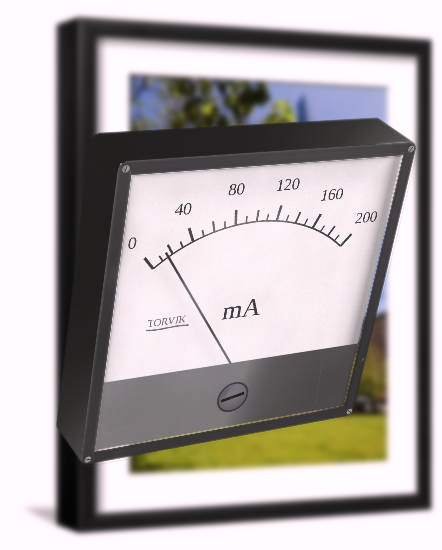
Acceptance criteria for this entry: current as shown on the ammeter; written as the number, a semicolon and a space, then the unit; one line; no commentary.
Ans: 15; mA
